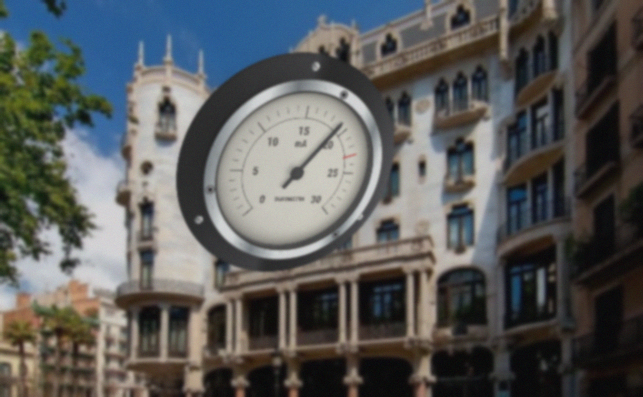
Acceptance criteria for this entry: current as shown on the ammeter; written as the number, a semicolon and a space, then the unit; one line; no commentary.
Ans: 19; mA
